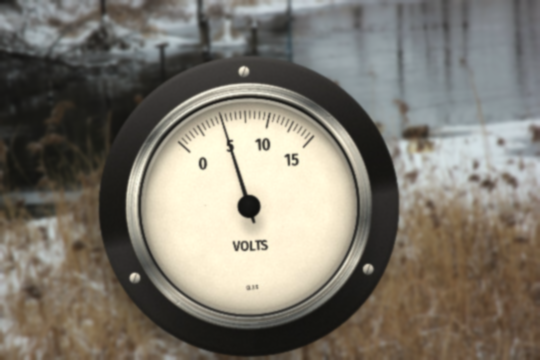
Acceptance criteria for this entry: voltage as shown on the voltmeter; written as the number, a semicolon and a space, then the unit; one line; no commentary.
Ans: 5; V
